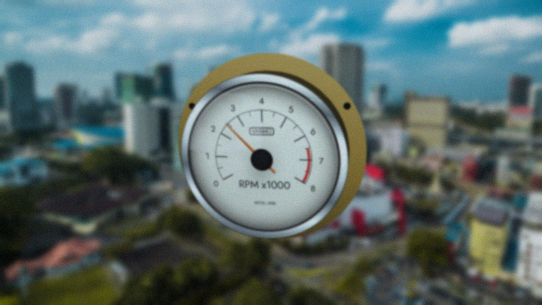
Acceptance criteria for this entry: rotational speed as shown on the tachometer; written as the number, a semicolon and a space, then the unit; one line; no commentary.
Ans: 2500; rpm
